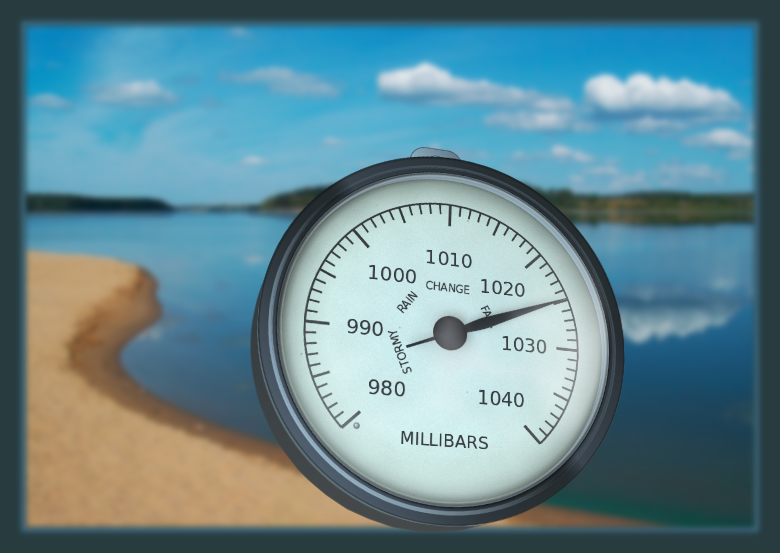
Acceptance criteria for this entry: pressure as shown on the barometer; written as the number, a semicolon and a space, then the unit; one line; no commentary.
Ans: 1025; mbar
